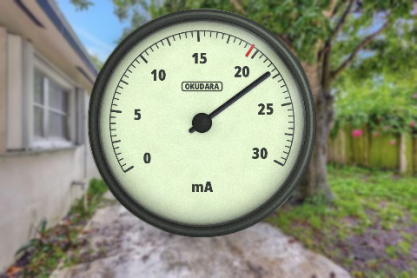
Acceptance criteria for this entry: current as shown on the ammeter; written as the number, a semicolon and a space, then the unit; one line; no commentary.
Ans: 22; mA
